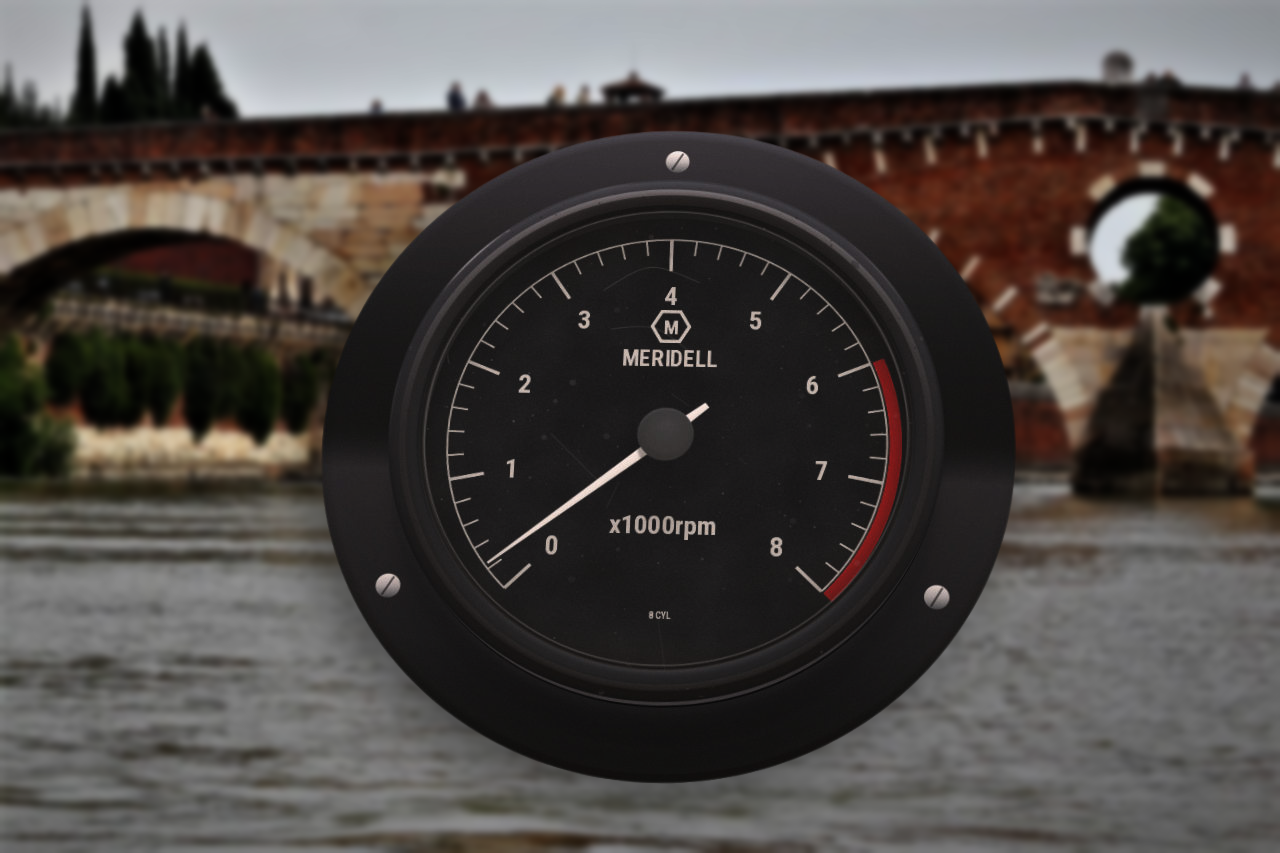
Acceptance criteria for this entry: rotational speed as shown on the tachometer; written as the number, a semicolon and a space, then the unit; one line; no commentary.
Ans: 200; rpm
